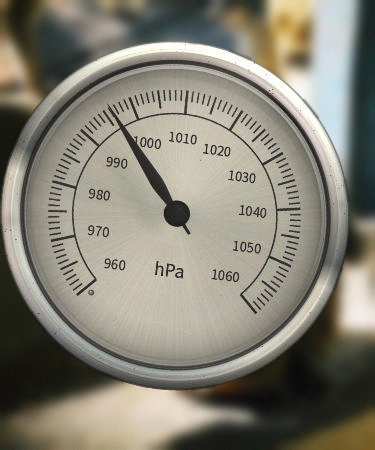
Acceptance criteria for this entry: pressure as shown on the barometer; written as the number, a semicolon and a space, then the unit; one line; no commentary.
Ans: 996; hPa
